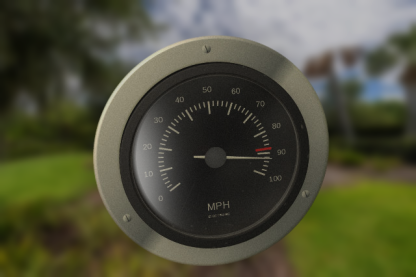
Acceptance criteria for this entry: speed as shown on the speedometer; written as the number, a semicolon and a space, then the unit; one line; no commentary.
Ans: 92; mph
